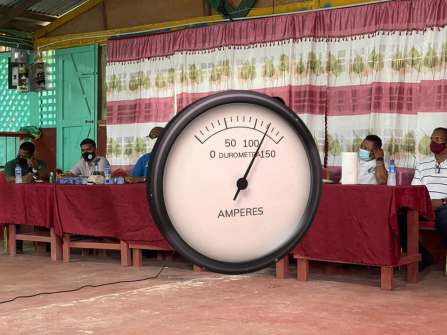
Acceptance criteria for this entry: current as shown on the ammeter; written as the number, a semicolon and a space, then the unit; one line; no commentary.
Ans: 120; A
